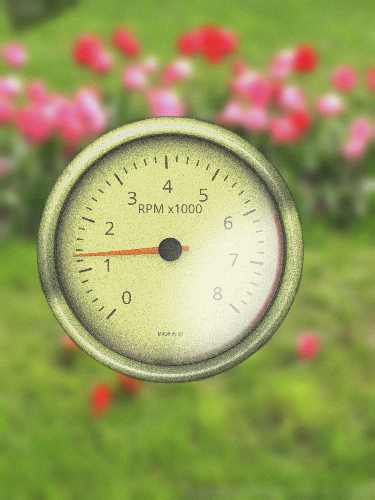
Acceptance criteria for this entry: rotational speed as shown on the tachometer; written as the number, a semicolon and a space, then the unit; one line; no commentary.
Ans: 1300; rpm
